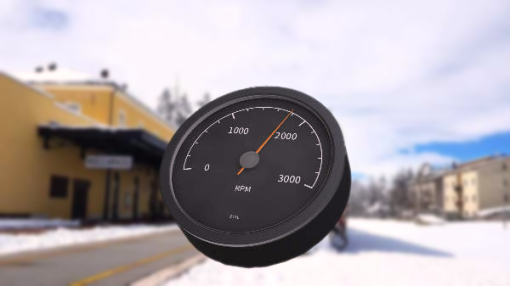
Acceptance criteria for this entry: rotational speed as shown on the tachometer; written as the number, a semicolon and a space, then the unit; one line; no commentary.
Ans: 1800; rpm
